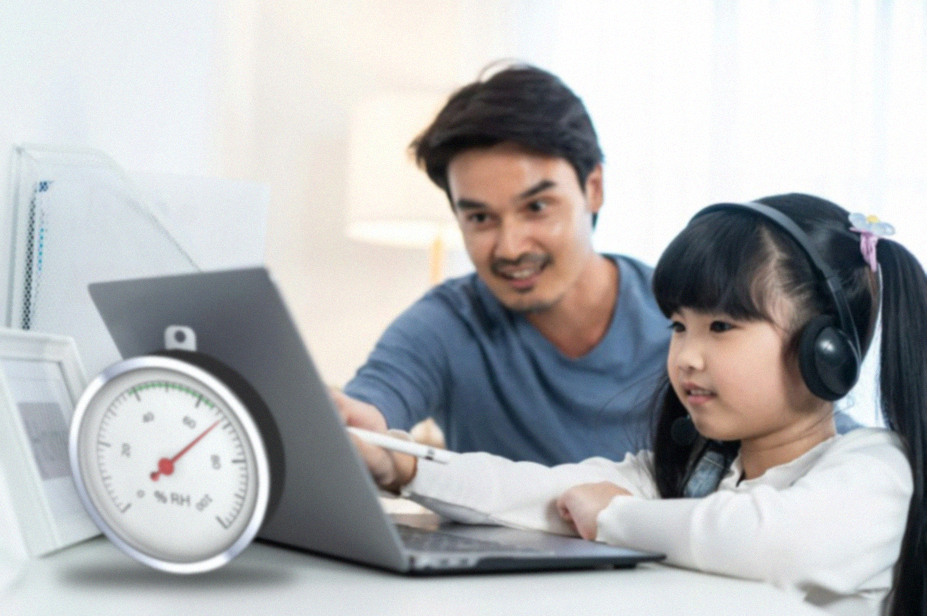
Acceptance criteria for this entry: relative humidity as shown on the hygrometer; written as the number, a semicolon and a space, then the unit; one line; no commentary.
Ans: 68; %
